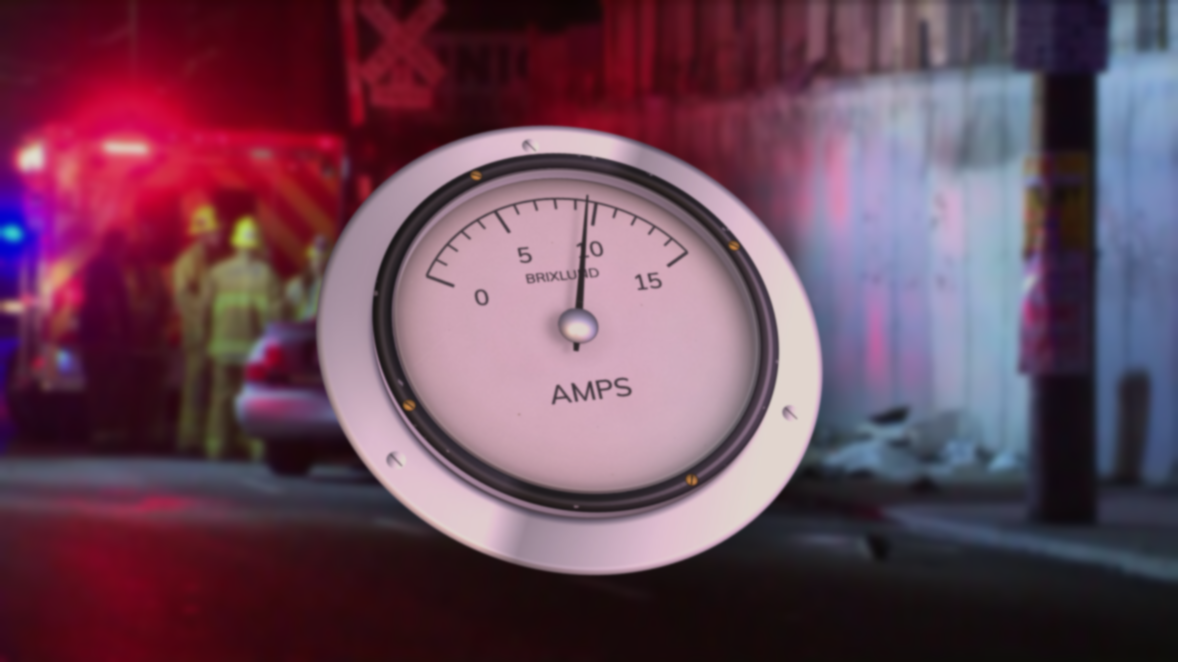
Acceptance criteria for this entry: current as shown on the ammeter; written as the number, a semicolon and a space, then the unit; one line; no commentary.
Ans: 9.5; A
